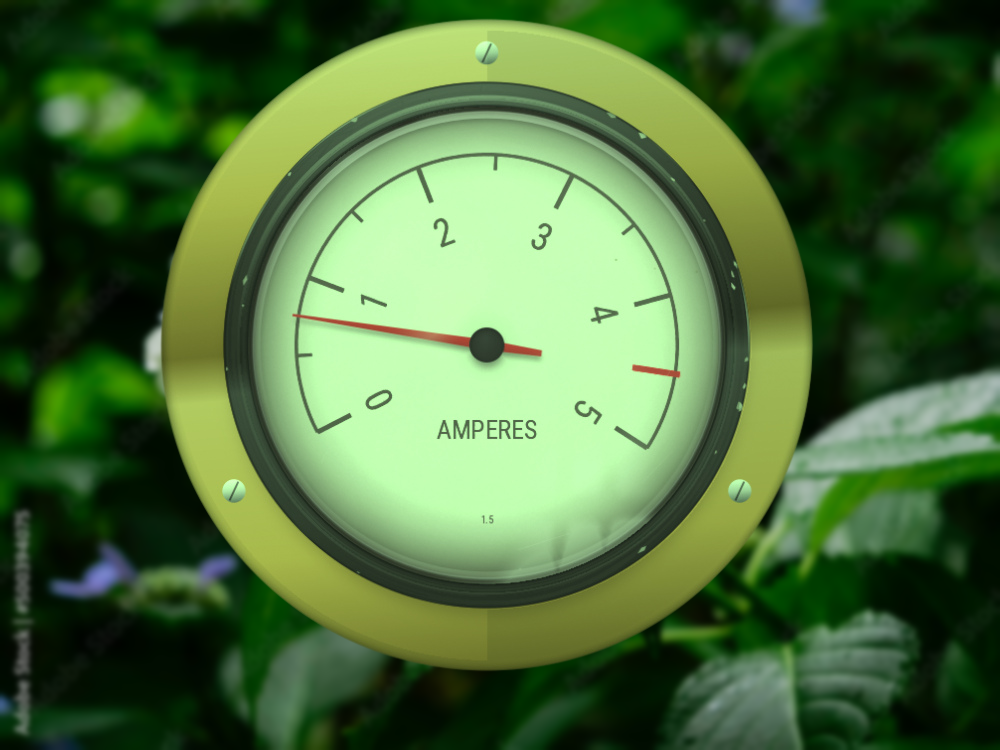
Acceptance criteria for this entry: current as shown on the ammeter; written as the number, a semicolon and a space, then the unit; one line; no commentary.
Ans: 0.75; A
